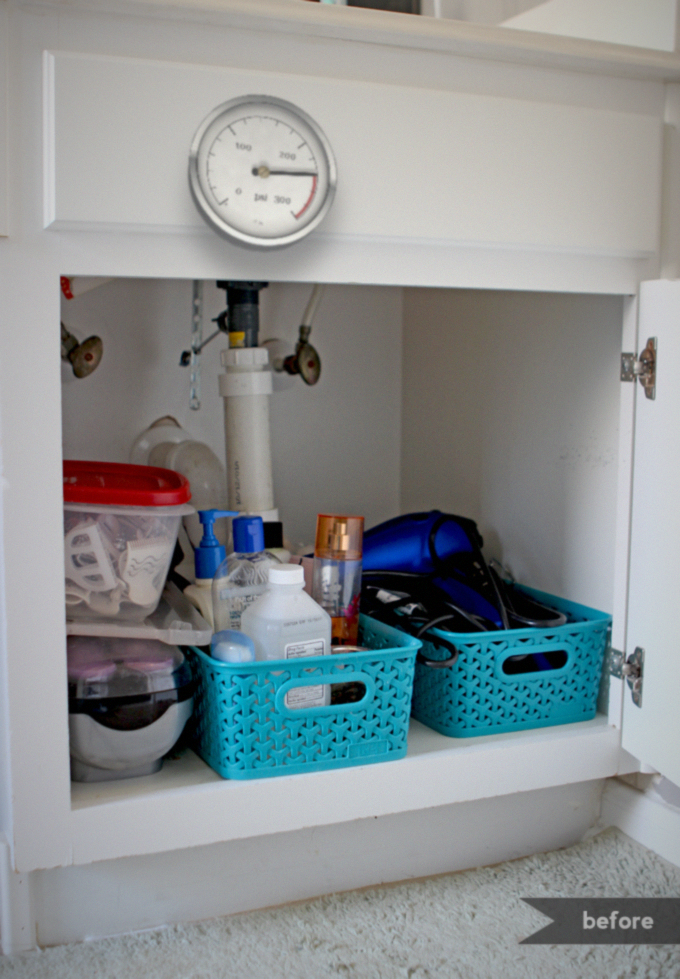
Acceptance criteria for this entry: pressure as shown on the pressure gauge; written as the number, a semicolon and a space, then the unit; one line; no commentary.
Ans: 240; psi
